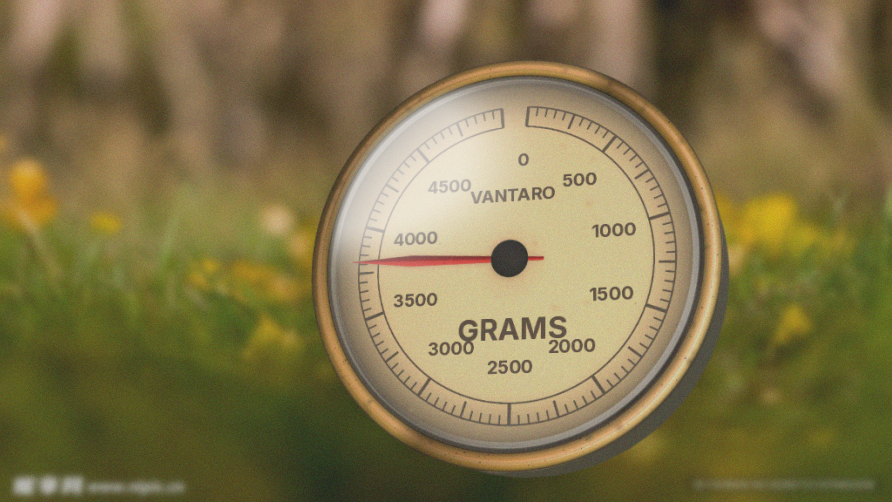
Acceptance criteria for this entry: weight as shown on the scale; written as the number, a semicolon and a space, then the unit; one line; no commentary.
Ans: 3800; g
